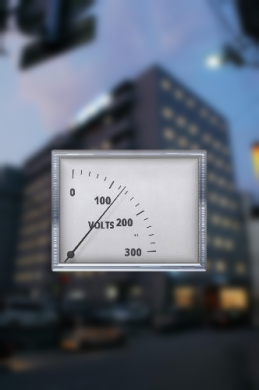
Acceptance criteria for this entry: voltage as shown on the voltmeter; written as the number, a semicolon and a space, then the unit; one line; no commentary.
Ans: 130; V
